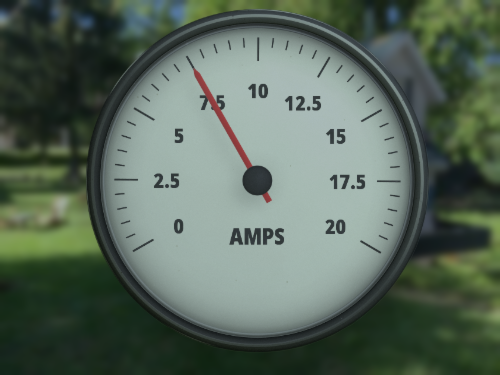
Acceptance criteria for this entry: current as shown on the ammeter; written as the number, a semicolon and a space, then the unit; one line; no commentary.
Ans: 7.5; A
